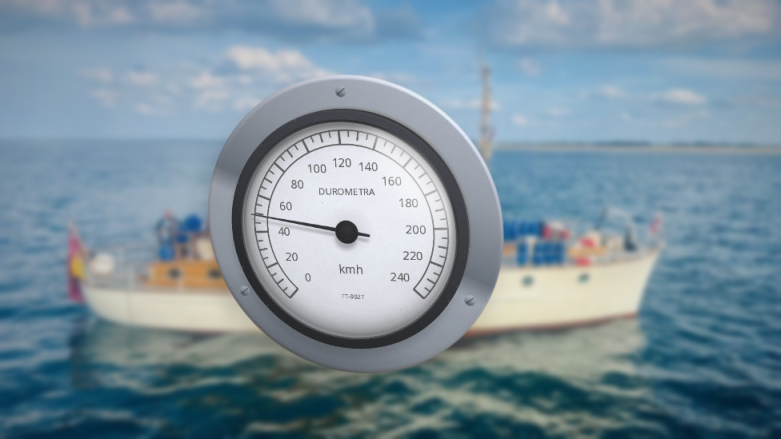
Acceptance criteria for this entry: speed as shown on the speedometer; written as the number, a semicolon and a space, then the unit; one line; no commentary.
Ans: 50; km/h
